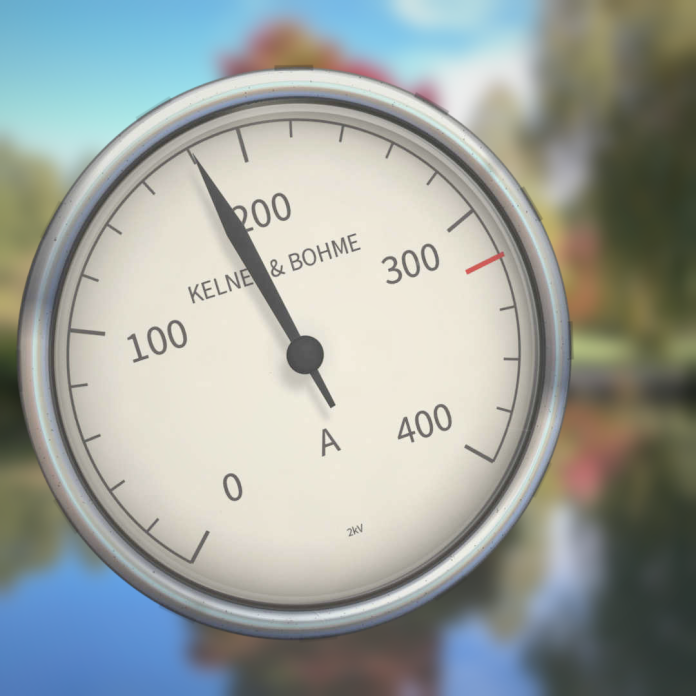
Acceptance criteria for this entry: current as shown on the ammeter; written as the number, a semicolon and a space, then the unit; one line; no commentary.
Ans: 180; A
